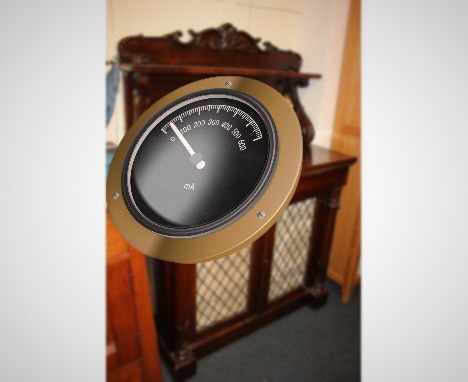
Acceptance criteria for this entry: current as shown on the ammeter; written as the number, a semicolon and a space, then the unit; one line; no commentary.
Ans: 50; mA
